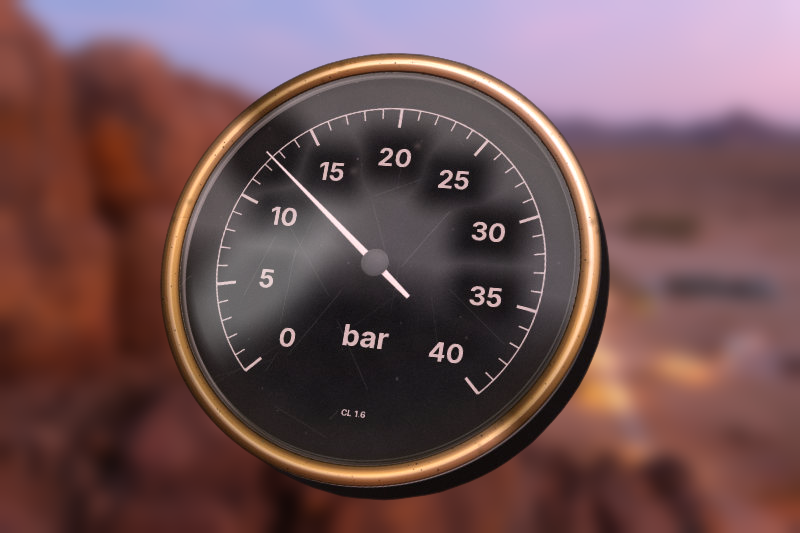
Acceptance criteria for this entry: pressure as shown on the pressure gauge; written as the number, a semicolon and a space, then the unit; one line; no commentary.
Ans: 12.5; bar
